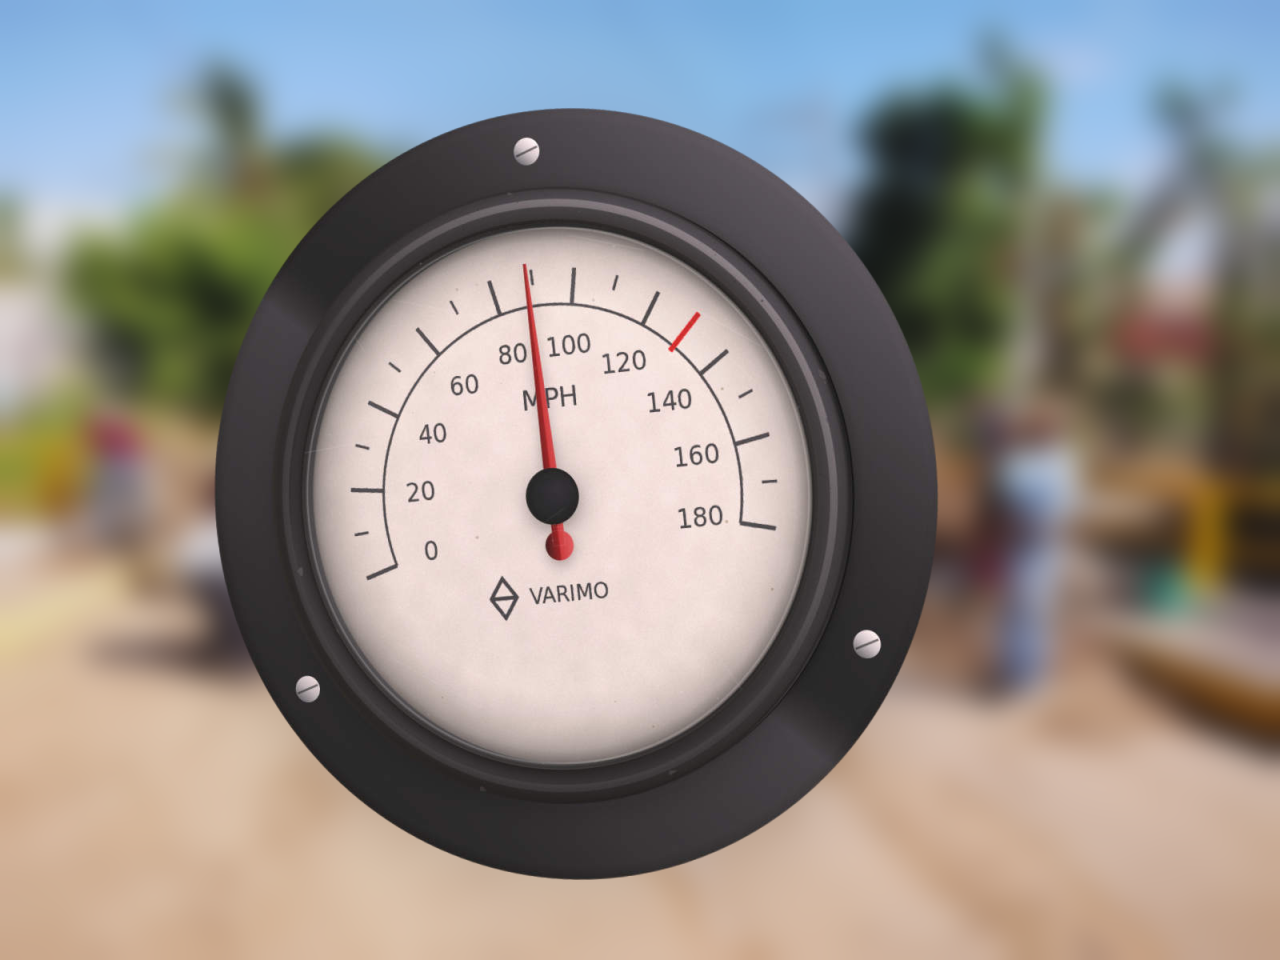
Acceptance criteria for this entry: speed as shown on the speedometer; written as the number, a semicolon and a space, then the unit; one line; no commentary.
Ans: 90; mph
